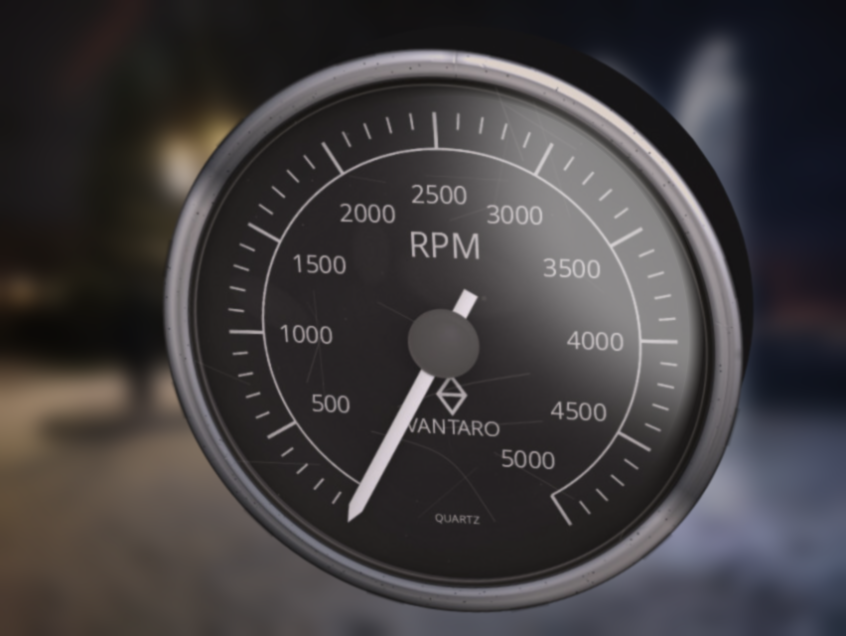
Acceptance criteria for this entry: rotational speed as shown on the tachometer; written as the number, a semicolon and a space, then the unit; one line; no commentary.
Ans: 0; rpm
